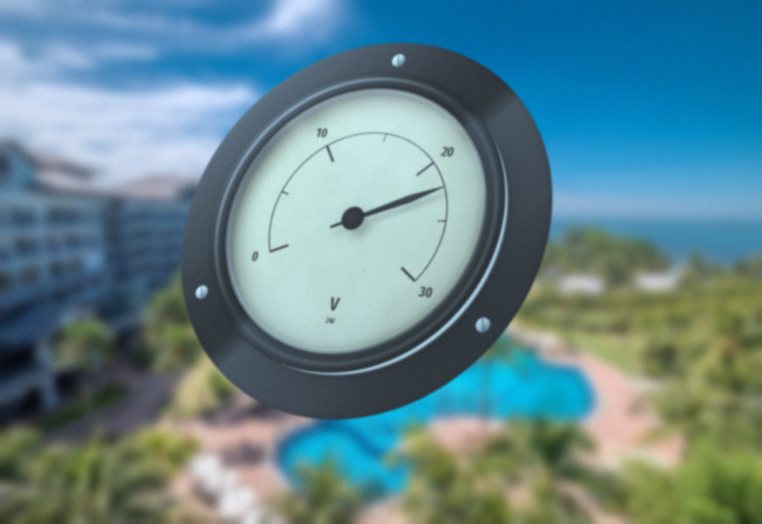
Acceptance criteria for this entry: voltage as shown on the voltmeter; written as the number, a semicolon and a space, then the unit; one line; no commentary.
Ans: 22.5; V
